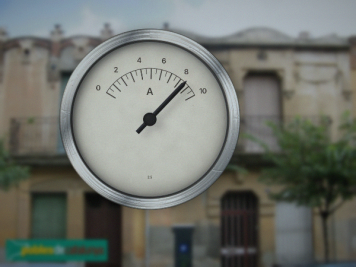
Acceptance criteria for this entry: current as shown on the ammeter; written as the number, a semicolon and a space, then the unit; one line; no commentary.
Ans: 8.5; A
